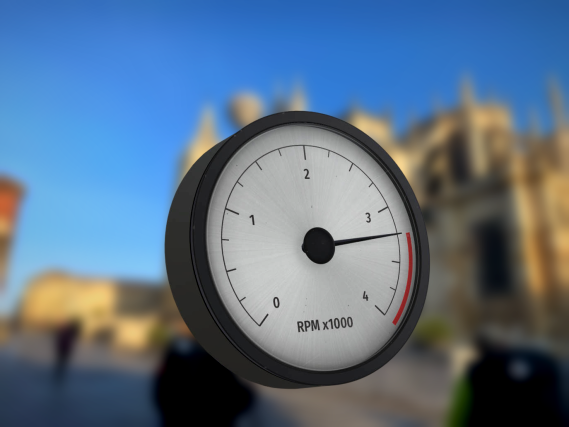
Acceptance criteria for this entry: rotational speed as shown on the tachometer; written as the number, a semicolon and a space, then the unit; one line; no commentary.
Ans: 3250; rpm
